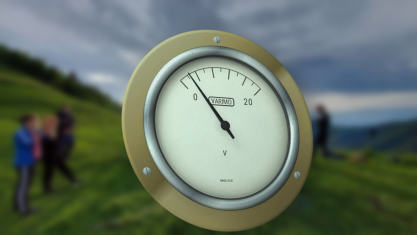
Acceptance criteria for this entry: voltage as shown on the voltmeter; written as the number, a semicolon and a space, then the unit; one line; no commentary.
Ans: 2; V
